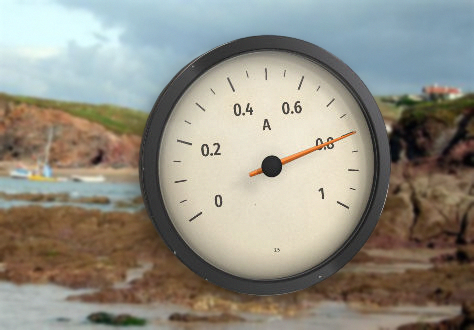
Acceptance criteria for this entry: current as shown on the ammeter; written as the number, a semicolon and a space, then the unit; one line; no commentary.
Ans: 0.8; A
